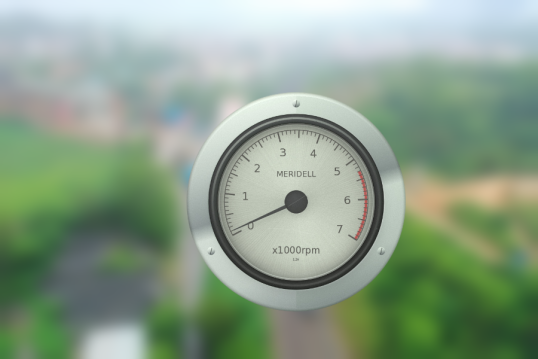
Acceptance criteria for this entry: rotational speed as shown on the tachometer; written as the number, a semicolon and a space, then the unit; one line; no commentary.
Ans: 100; rpm
